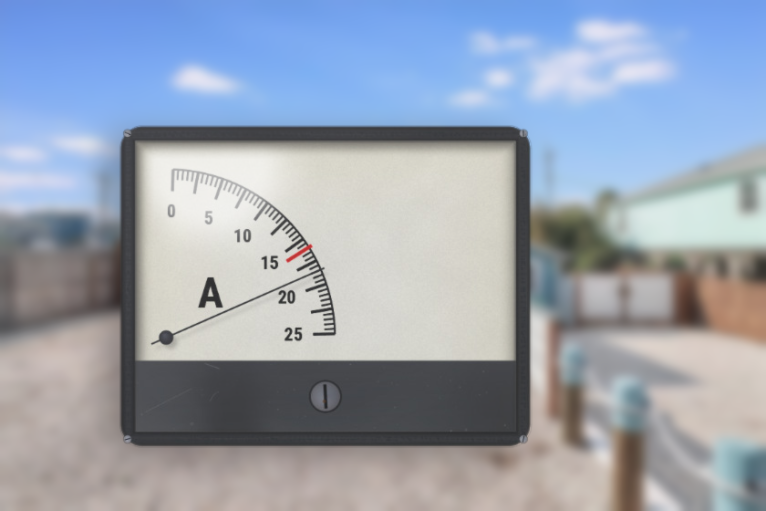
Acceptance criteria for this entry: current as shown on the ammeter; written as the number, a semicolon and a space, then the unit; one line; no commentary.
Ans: 18.5; A
